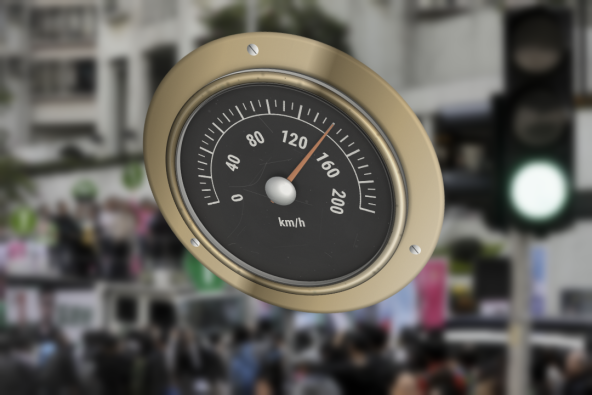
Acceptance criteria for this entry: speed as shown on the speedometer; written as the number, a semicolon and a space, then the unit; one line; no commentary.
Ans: 140; km/h
